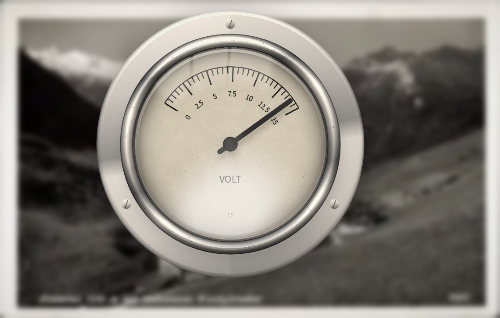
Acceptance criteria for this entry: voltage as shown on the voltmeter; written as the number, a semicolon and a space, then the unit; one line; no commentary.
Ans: 14; V
